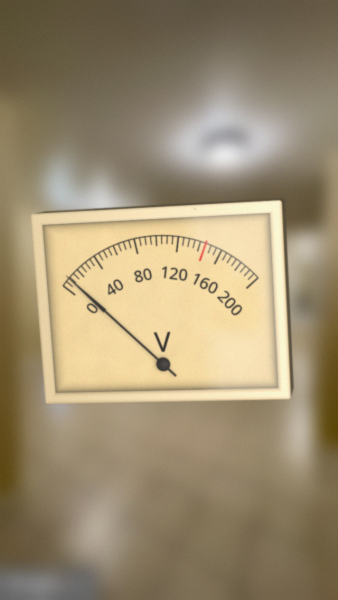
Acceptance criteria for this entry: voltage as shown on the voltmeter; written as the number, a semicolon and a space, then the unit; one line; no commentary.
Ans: 10; V
